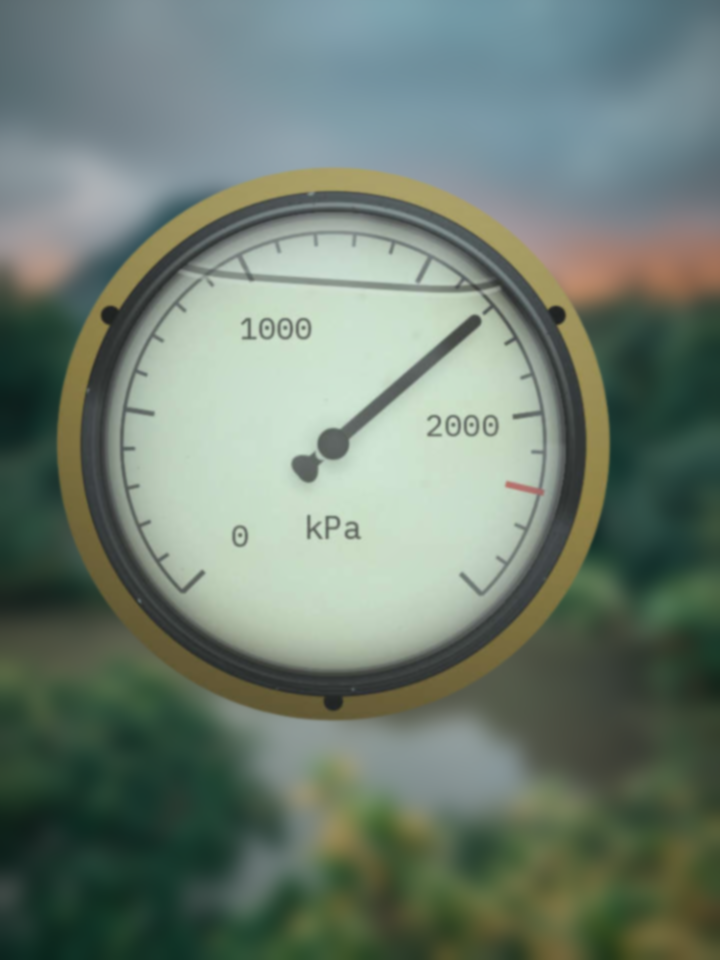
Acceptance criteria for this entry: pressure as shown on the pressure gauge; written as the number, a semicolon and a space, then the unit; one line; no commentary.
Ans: 1700; kPa
